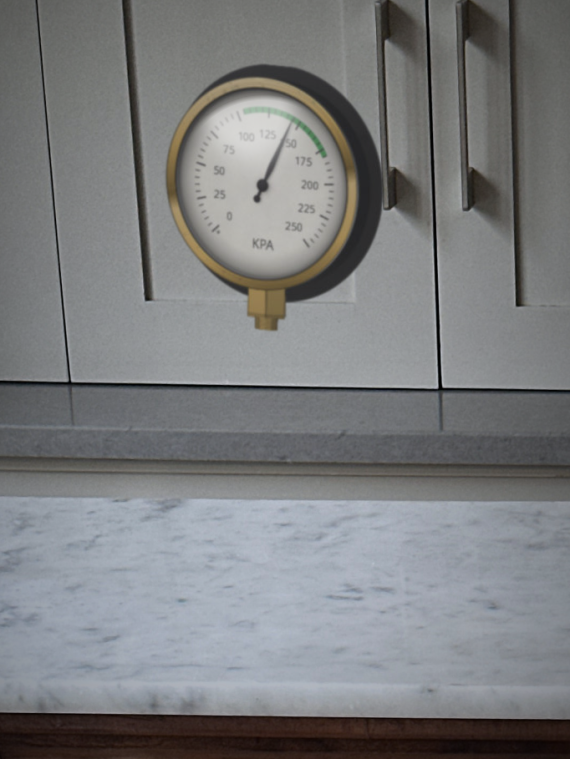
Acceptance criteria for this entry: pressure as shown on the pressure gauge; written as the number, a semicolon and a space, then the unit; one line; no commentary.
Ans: 145; kPa
